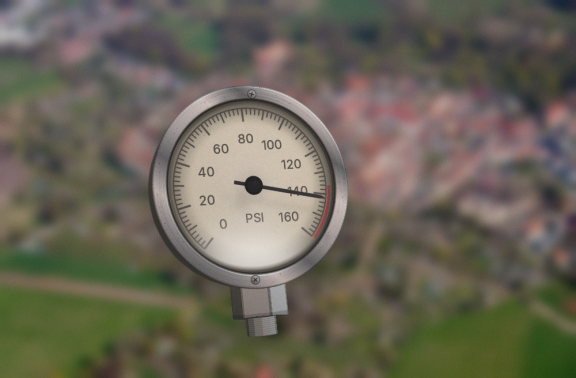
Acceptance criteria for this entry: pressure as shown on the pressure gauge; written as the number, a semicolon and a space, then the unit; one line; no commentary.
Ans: 142; psi
